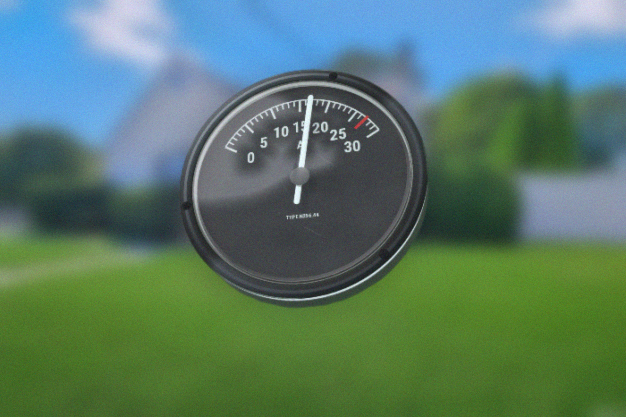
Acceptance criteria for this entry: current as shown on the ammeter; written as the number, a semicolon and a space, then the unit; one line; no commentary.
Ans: 17; A
